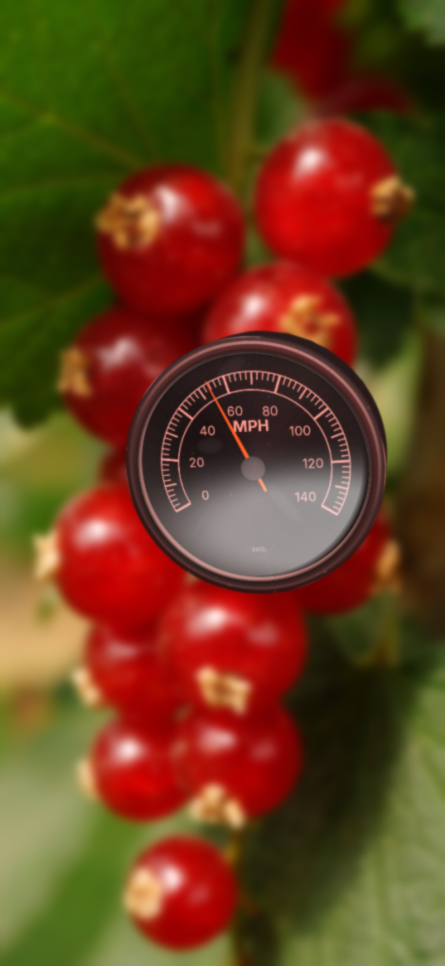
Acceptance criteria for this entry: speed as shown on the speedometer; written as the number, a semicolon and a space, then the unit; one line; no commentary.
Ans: 54; mph
